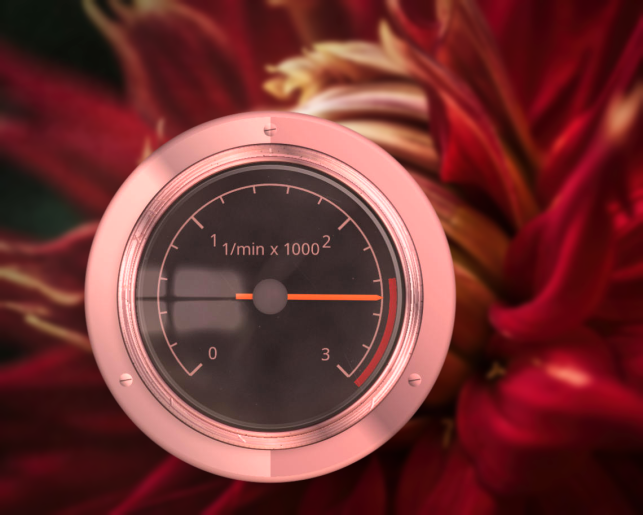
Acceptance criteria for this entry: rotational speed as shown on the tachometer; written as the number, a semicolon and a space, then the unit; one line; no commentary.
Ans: 2500; rpm
